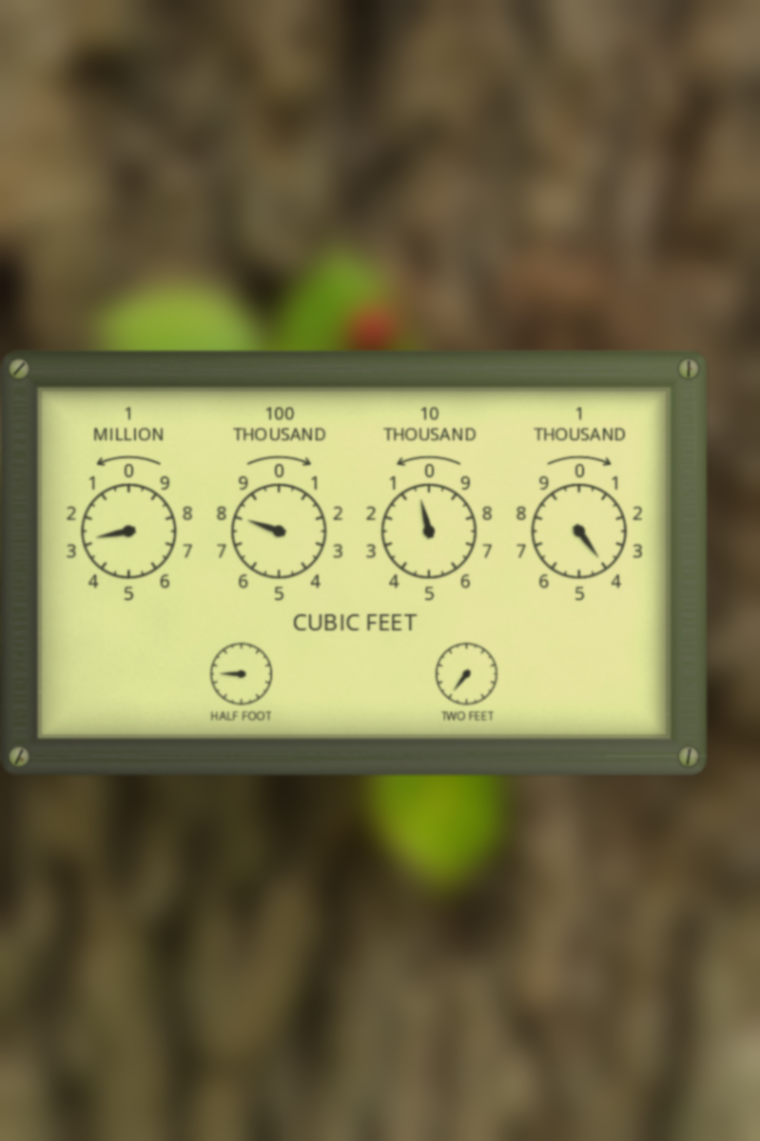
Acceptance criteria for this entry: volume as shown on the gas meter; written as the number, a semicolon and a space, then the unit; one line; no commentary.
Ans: 280400; ft³
